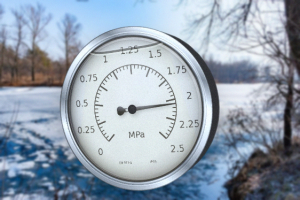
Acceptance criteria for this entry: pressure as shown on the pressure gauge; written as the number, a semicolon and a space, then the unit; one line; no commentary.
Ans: 2.05; MPa
